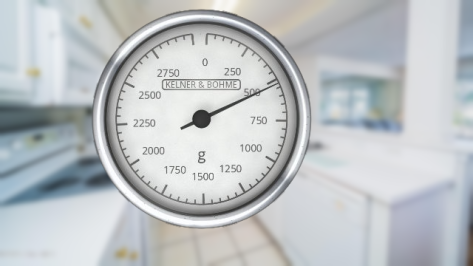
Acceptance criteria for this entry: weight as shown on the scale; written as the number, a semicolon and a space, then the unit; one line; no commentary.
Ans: 525; g
